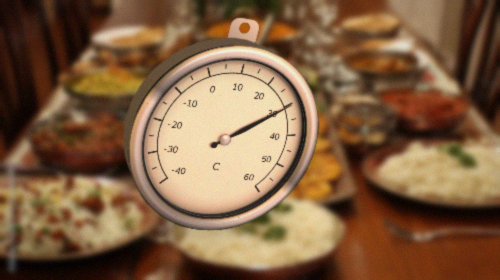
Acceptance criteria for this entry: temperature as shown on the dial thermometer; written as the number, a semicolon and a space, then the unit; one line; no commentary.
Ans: 30; °C
